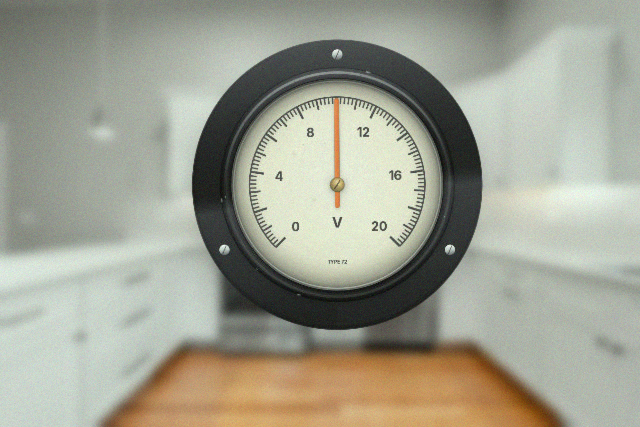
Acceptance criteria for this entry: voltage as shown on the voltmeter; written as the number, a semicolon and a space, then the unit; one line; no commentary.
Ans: 10; V
